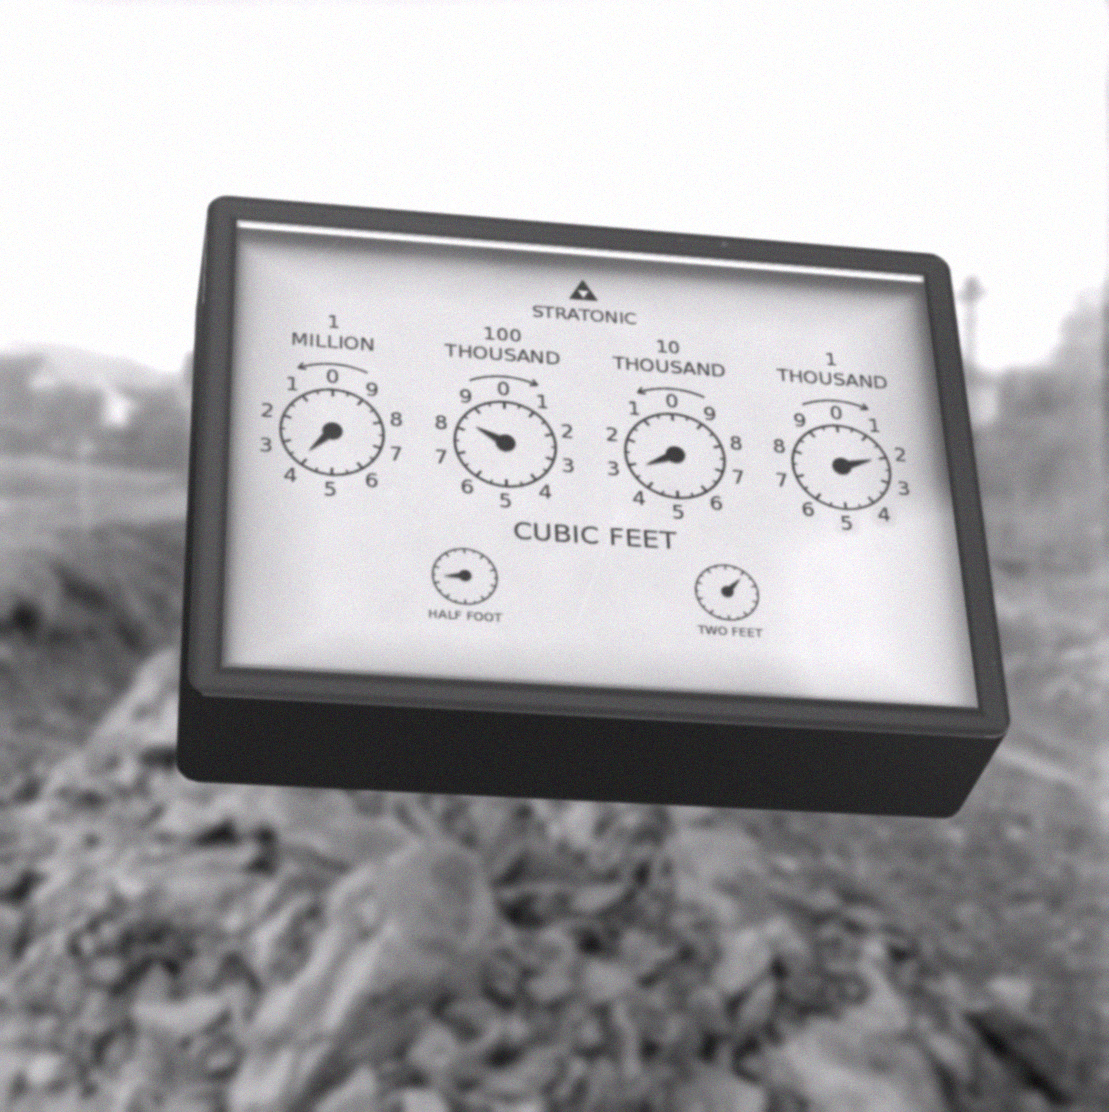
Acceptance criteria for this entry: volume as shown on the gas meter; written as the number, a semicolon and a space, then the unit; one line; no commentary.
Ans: 383200; ft³
